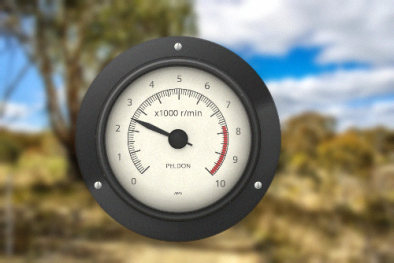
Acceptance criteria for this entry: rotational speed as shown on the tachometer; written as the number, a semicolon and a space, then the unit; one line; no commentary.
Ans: 2500; rpm
